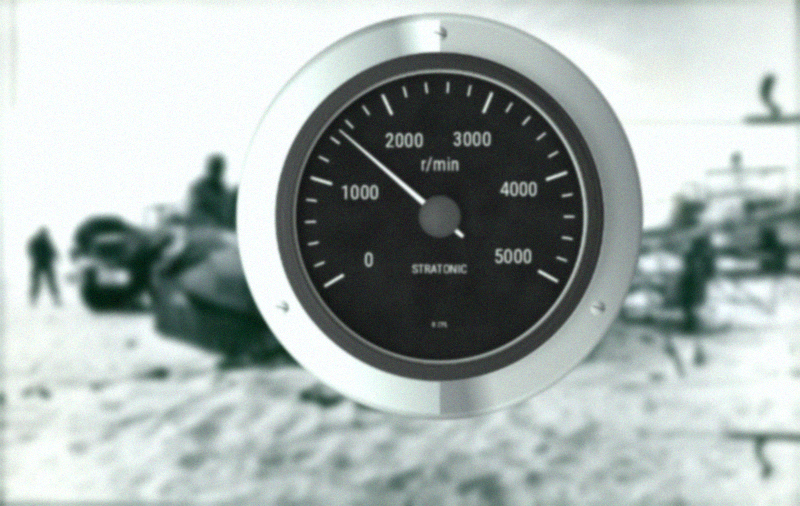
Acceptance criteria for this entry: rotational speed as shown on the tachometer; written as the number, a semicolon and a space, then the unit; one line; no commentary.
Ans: 1500; rpm
